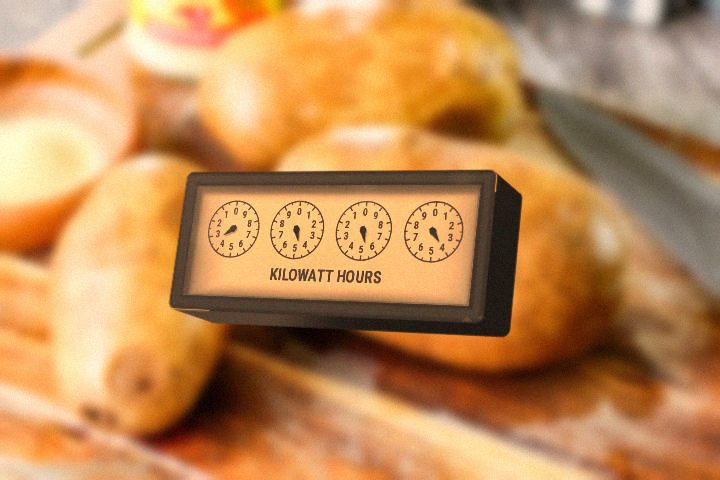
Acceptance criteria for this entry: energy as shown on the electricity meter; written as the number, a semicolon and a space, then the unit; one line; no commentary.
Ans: 3454; kWh
